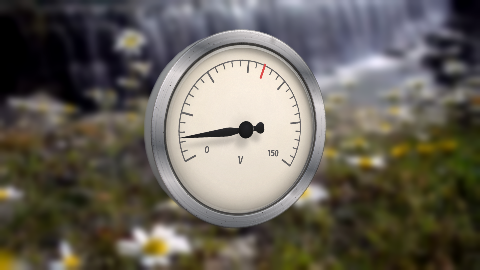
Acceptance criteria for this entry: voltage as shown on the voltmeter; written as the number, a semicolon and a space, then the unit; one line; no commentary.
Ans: 12.5; V
